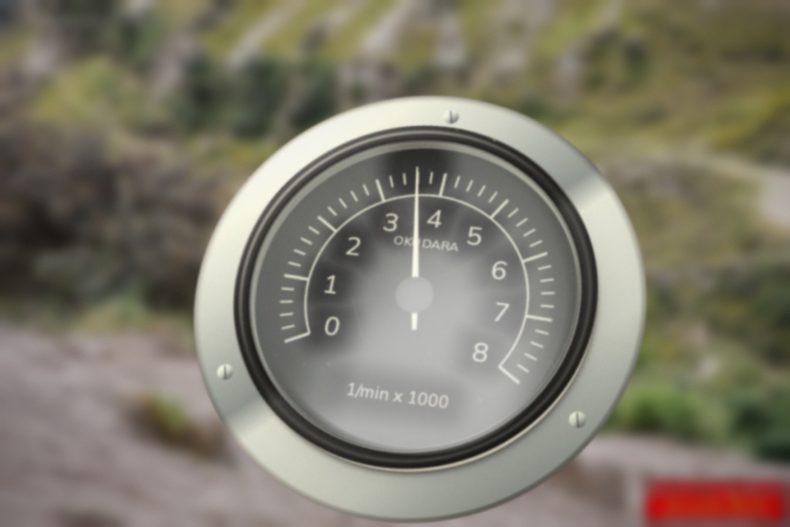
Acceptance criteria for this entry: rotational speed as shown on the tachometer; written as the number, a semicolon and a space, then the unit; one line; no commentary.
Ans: 3600; rpm
